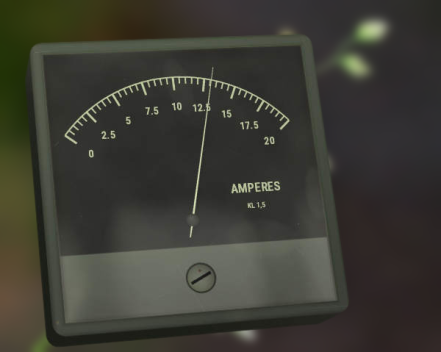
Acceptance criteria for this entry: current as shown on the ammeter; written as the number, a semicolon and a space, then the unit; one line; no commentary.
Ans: 13; A
